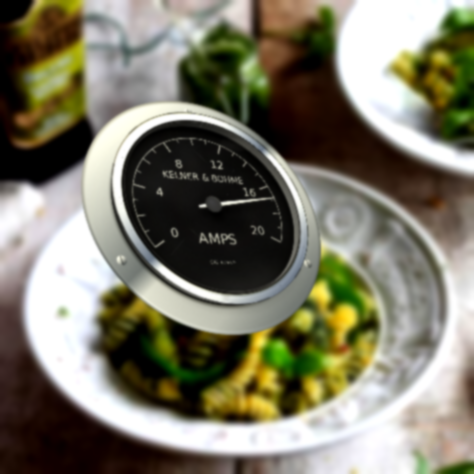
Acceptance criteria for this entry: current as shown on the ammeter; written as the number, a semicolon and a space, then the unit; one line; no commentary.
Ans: 17; A
